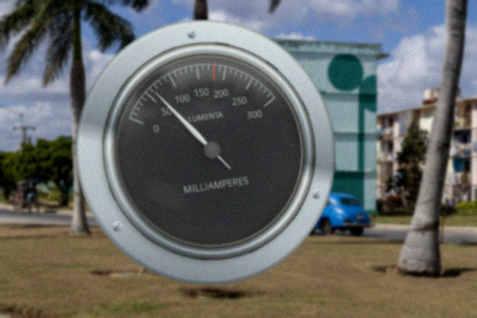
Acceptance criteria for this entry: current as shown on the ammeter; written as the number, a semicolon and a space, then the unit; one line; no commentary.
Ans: 60; mA
